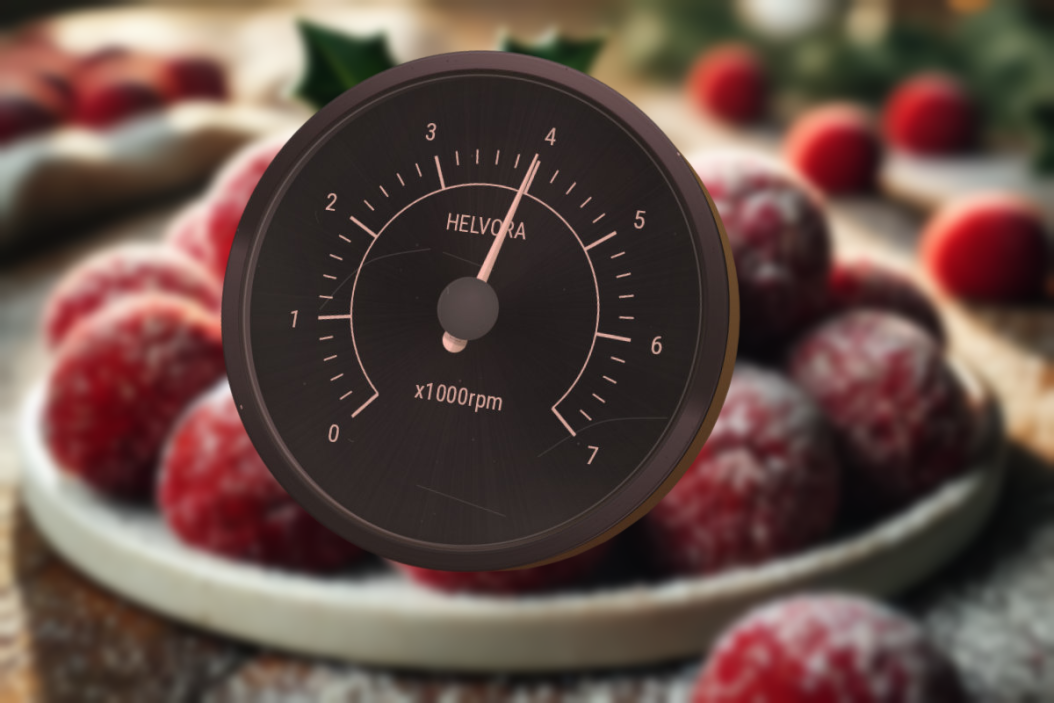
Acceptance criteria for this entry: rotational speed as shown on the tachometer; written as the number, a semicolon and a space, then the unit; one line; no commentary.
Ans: 4000; rpm
